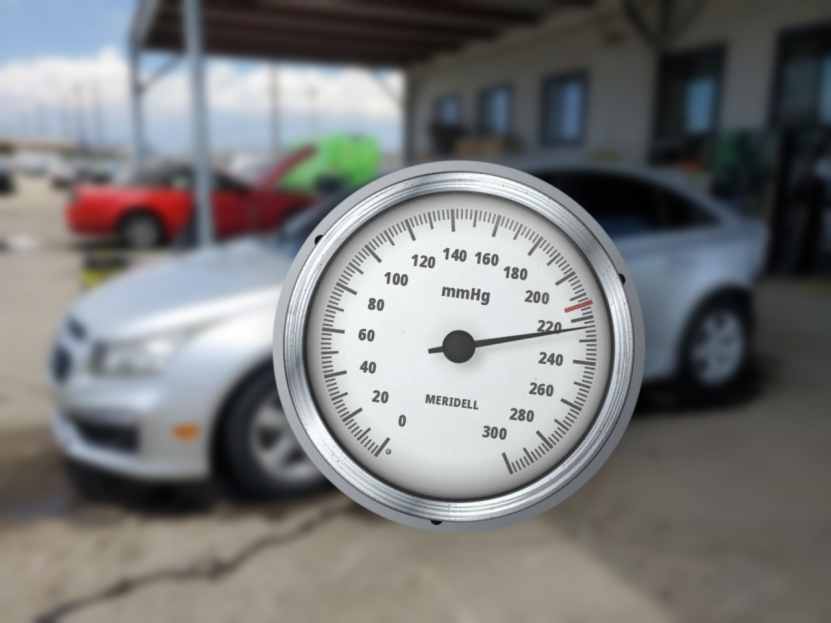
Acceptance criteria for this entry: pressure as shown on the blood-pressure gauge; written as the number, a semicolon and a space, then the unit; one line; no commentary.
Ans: 224; mmHg
